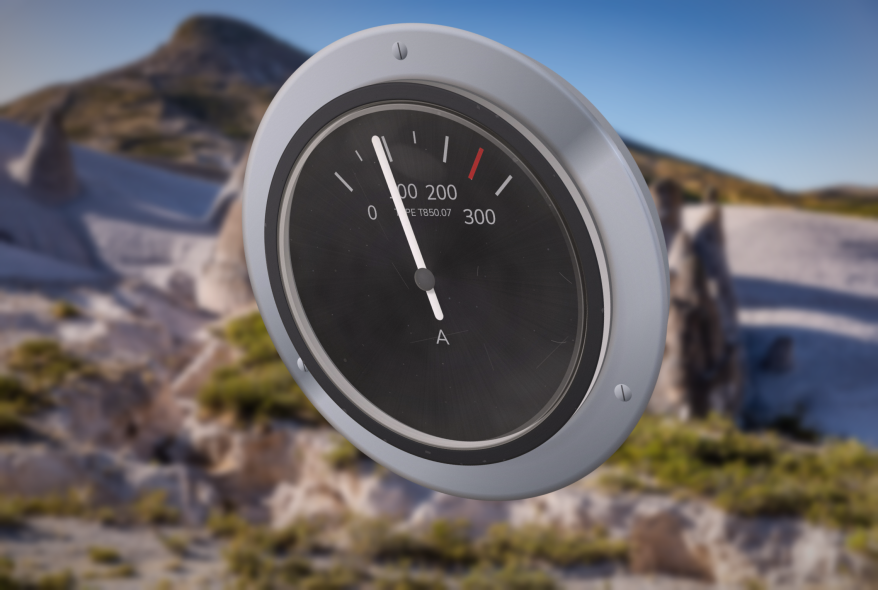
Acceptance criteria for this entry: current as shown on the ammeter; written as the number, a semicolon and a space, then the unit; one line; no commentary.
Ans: 100; A
